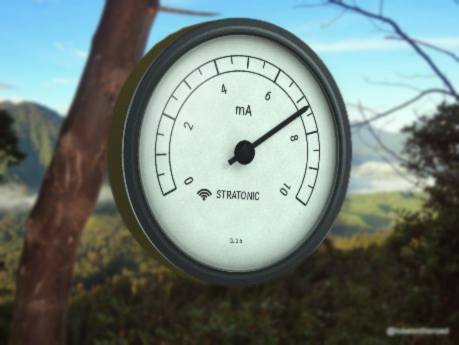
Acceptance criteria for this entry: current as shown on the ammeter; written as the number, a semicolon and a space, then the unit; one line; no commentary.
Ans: 7.25; mA
